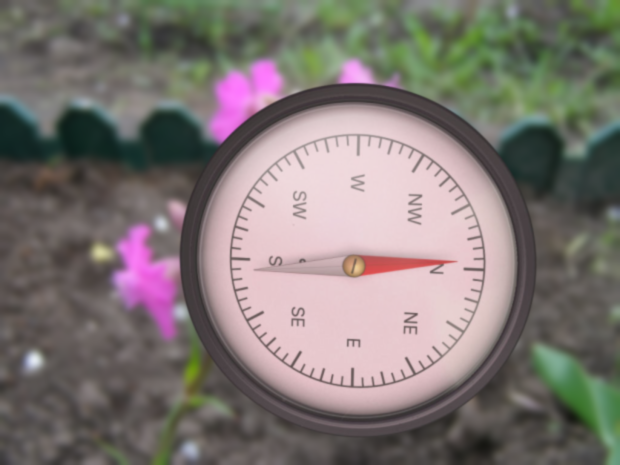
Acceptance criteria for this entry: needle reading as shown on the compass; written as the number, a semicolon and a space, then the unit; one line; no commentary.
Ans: 355; °
